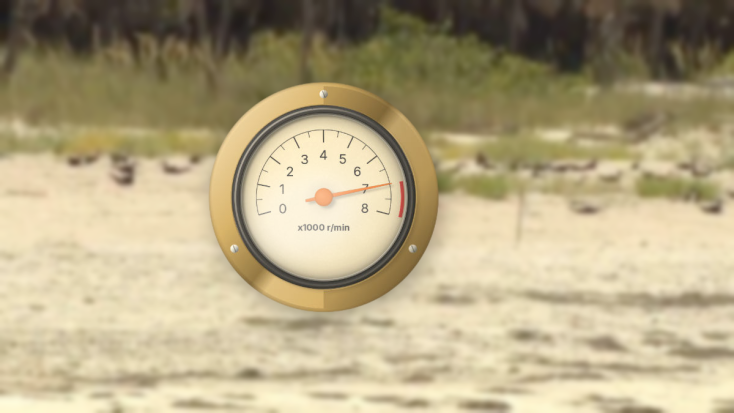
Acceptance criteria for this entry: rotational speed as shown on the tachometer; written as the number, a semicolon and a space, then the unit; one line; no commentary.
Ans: 7000; rpm
